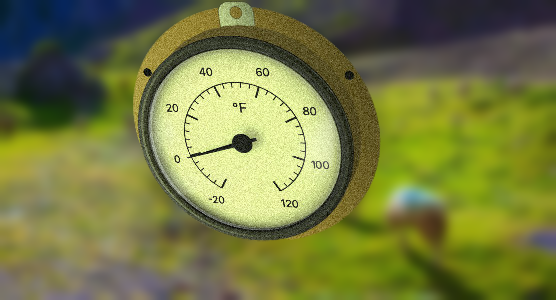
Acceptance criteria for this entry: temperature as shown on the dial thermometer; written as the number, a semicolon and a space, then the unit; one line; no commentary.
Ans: 0; °F
